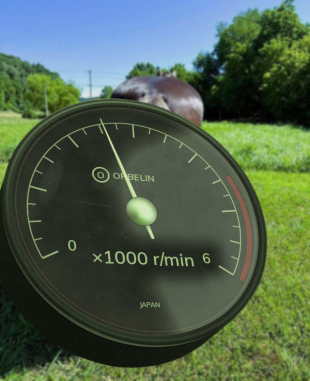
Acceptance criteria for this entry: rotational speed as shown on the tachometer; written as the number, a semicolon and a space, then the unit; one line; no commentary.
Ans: 2500; rpm
